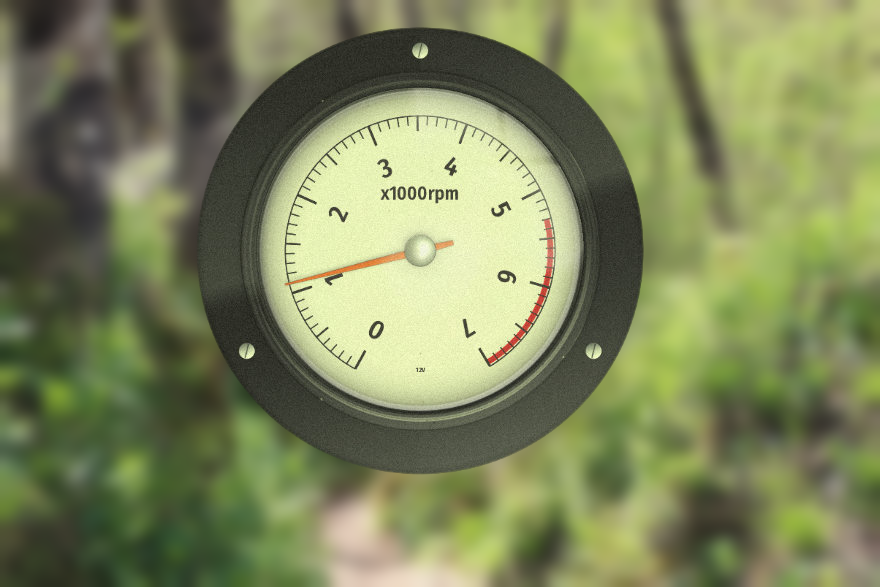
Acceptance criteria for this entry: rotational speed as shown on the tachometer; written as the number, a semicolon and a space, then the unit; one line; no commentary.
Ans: 1100; rpm
